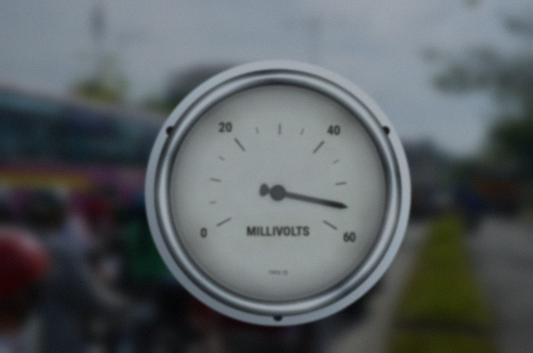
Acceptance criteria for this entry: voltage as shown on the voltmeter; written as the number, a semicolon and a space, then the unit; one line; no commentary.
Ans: 55; mV
